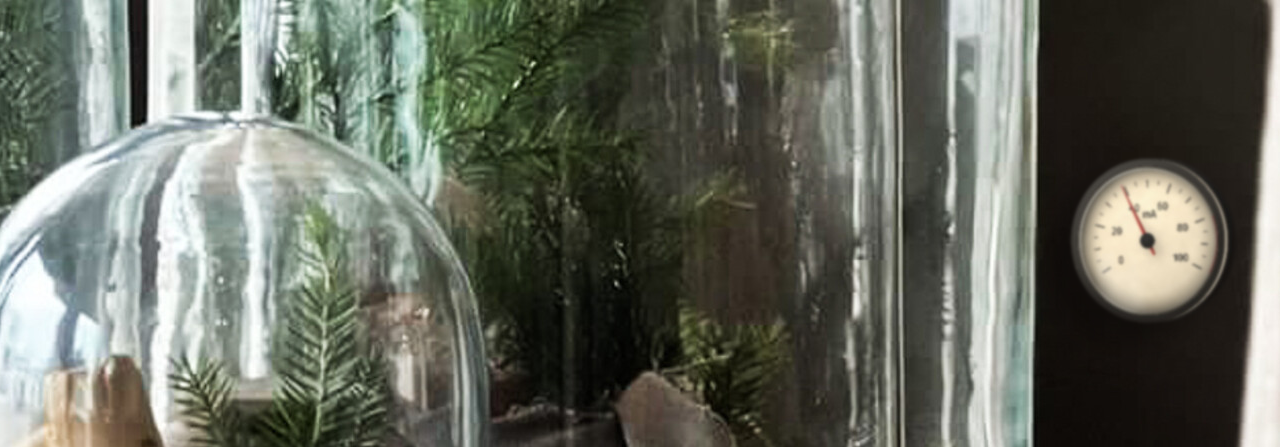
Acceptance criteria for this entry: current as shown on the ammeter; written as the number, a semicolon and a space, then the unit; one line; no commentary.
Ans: 40; mA
